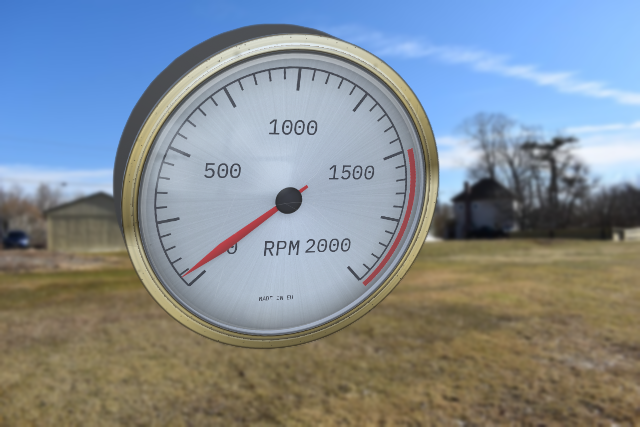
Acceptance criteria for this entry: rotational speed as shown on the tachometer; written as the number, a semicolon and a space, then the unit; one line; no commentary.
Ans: 50; rpm
